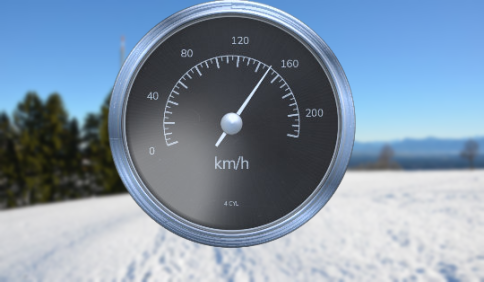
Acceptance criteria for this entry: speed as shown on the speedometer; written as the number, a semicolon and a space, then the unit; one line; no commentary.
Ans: 150; km/h
